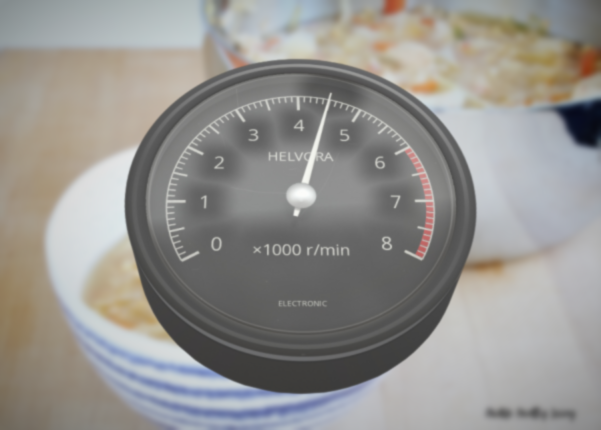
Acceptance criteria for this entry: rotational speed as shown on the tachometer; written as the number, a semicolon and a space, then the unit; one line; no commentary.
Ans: 4500; rpm
